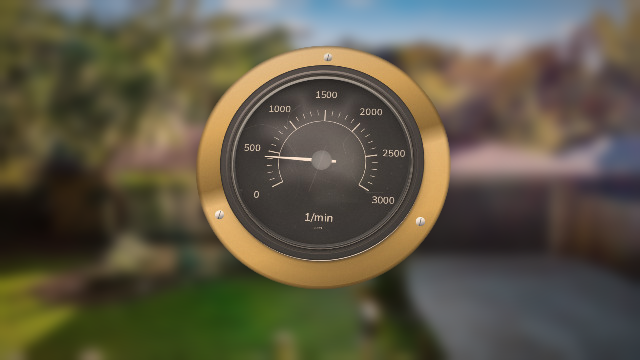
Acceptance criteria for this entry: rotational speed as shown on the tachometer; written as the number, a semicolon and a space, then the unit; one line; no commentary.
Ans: 400; rpm
